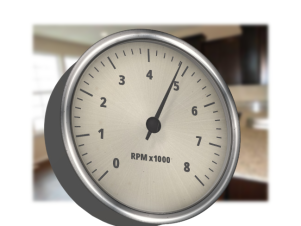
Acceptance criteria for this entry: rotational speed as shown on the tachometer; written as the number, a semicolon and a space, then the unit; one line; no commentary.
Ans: 4800; rpm
